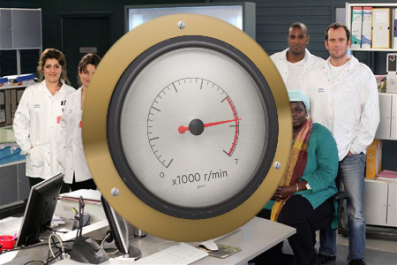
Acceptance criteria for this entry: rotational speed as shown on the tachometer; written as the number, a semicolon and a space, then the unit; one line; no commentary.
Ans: 5800; rpm
